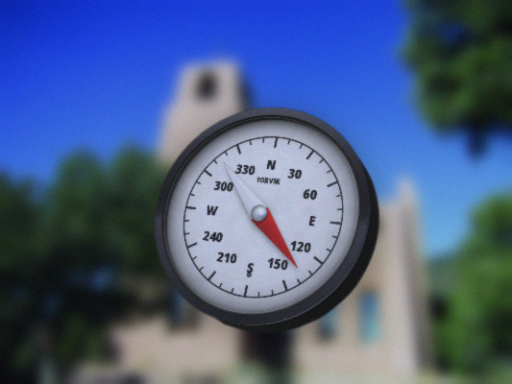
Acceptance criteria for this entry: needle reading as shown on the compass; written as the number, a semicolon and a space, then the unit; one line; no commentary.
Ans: 135; °
